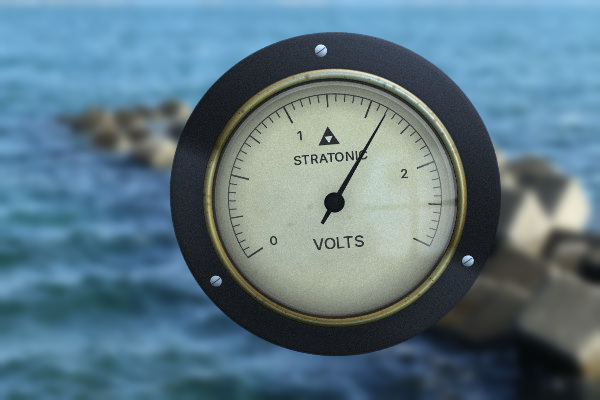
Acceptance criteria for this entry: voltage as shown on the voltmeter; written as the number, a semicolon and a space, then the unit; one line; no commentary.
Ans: 1.6; V
